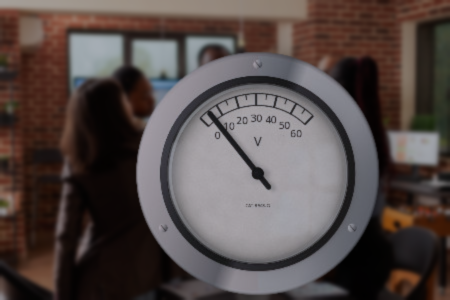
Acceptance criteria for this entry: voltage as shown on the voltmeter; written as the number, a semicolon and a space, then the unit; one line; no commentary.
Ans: 5; V
